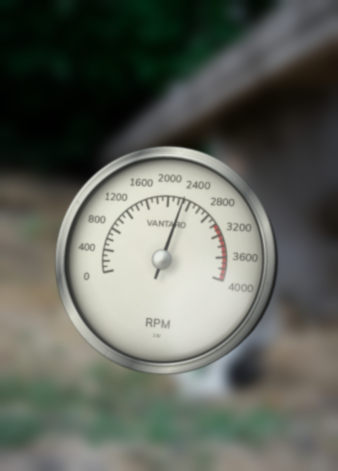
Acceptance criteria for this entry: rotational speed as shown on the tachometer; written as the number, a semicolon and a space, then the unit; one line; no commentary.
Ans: 2300; rpm
